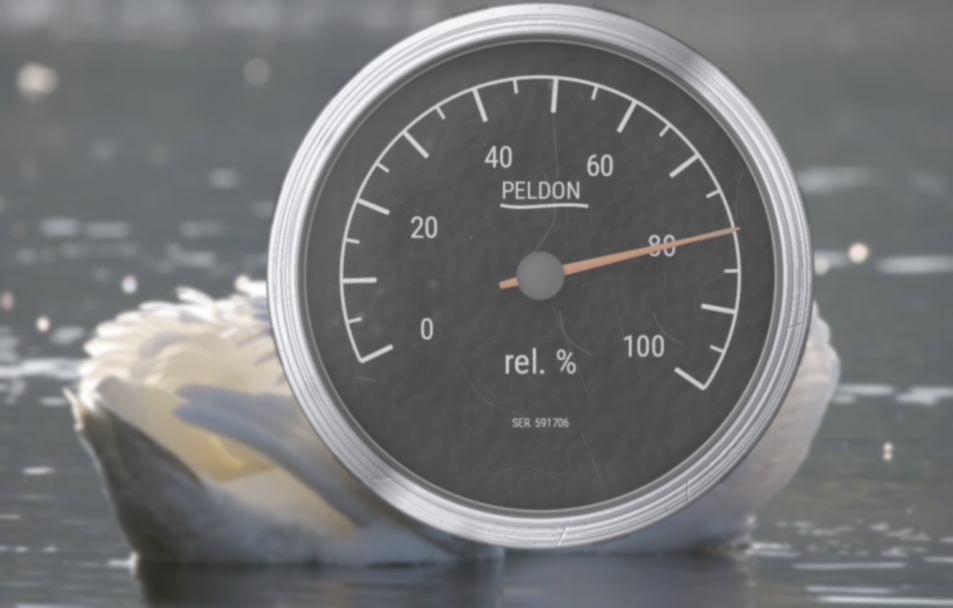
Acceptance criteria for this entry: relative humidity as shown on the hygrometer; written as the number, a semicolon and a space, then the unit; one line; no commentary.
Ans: 80; %
